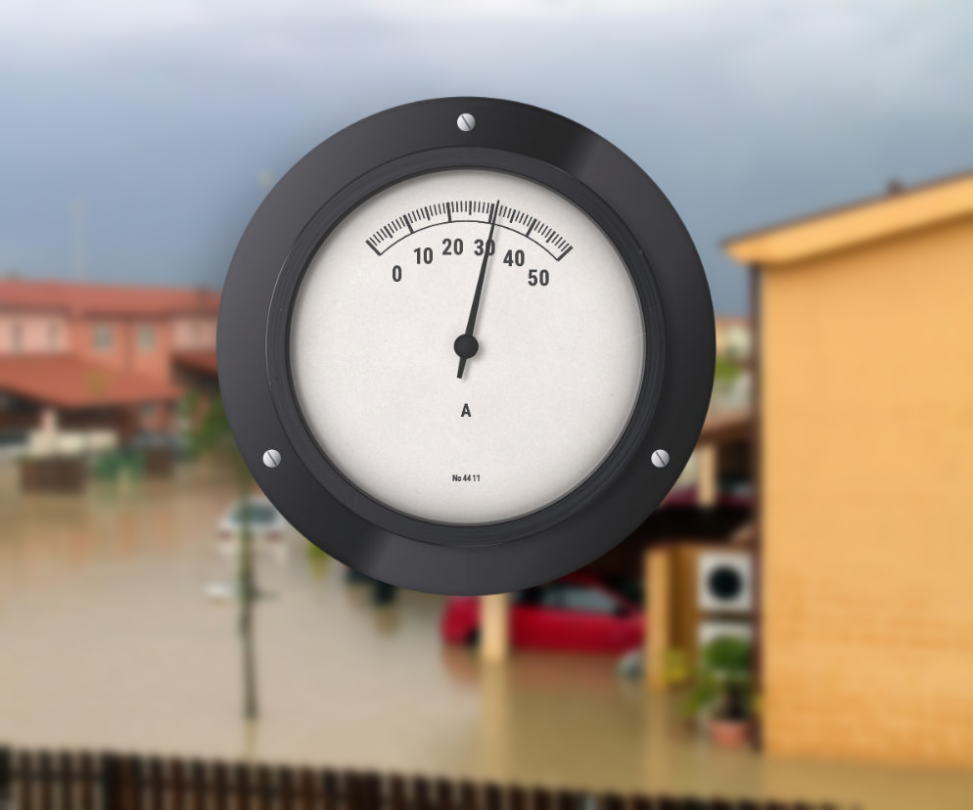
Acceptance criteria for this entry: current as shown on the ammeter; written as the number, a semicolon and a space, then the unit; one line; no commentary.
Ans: 31; A
